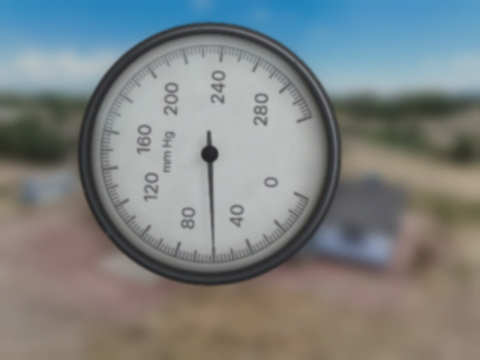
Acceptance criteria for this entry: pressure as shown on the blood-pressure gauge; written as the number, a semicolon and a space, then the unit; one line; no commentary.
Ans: 60; mmHg
